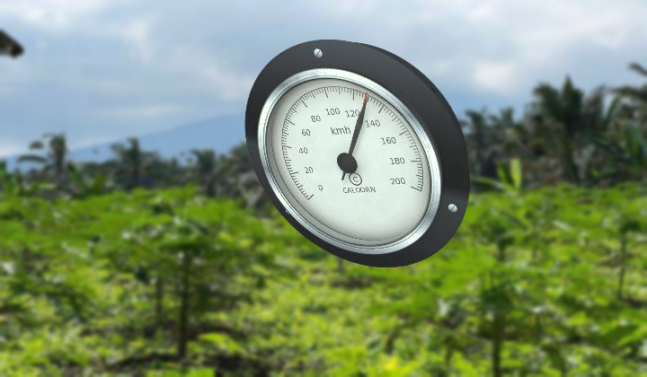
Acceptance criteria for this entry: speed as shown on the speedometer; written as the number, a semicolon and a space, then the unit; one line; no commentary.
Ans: 130; km/h
